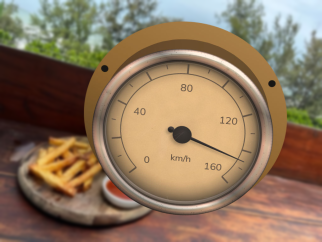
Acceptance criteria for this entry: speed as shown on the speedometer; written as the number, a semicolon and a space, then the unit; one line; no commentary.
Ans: 145; km/h
